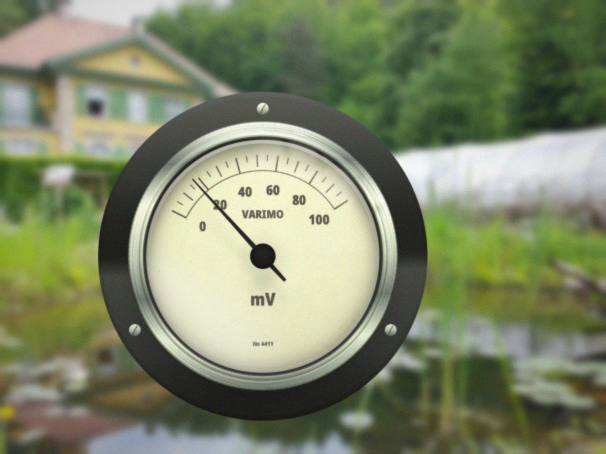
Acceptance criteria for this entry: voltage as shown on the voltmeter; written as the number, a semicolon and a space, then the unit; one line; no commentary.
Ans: 17.5; mV
